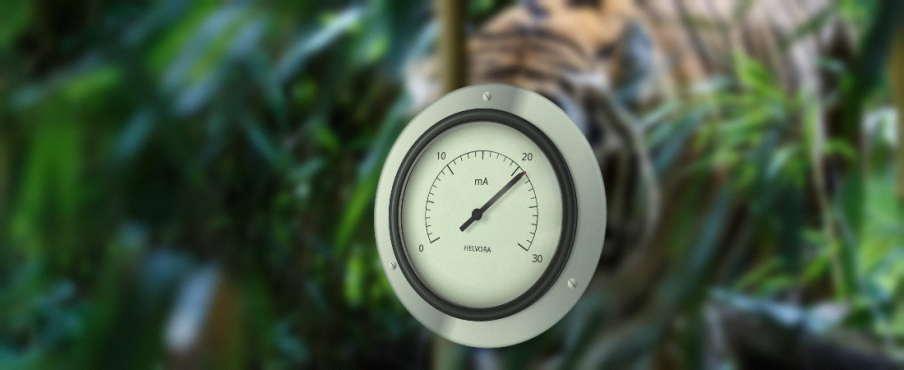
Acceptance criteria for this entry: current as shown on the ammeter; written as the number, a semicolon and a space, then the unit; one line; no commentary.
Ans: 21; mA
